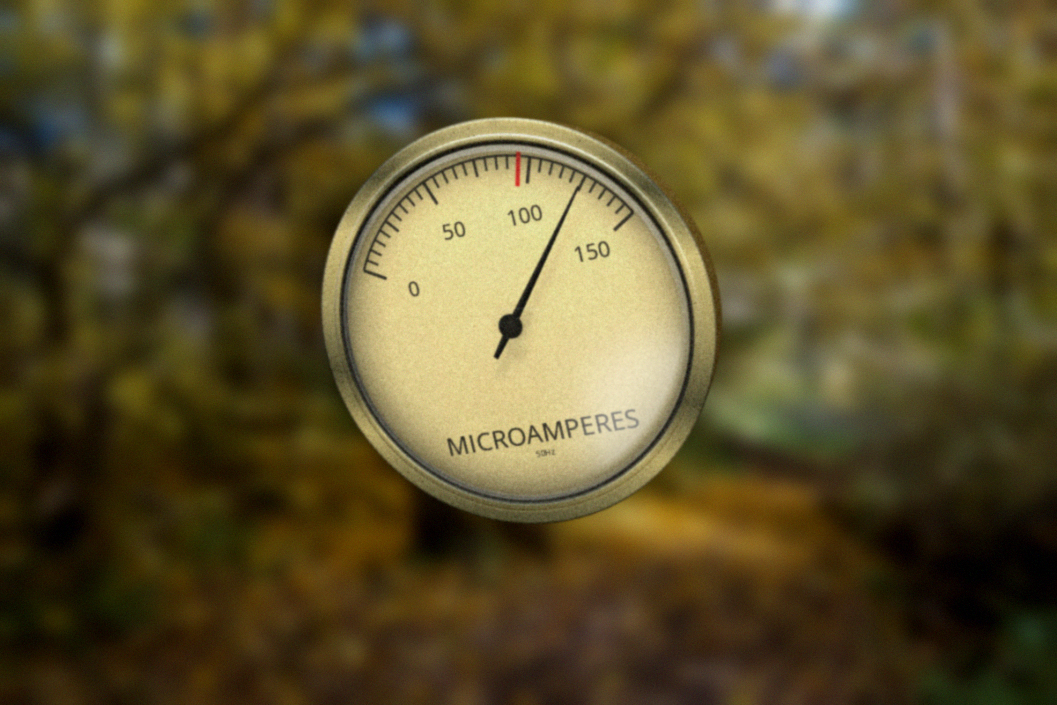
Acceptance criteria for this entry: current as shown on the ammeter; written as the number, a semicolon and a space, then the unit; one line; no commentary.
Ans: 125; µA
